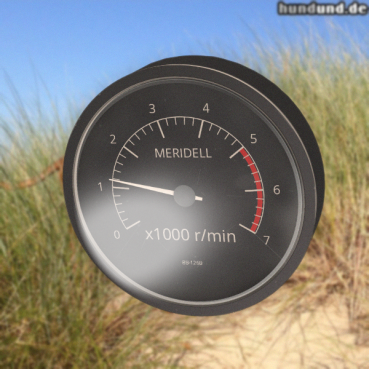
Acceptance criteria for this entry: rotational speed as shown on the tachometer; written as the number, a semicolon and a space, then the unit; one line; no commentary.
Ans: 1200; rpm
